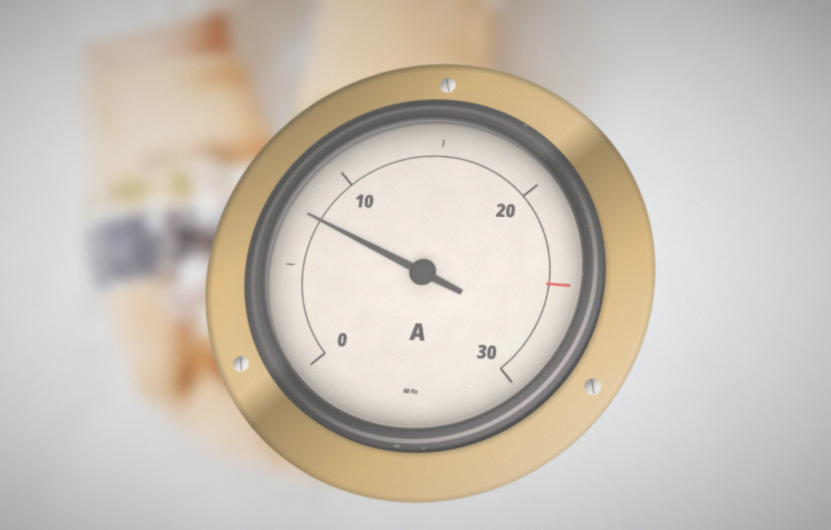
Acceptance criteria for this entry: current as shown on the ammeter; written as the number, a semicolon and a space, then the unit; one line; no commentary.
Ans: 7.5; A
